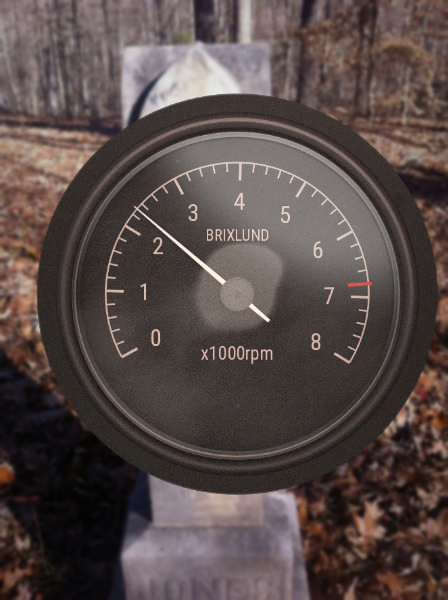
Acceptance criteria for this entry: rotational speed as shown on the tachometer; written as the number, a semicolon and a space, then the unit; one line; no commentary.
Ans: 2300; rpm
